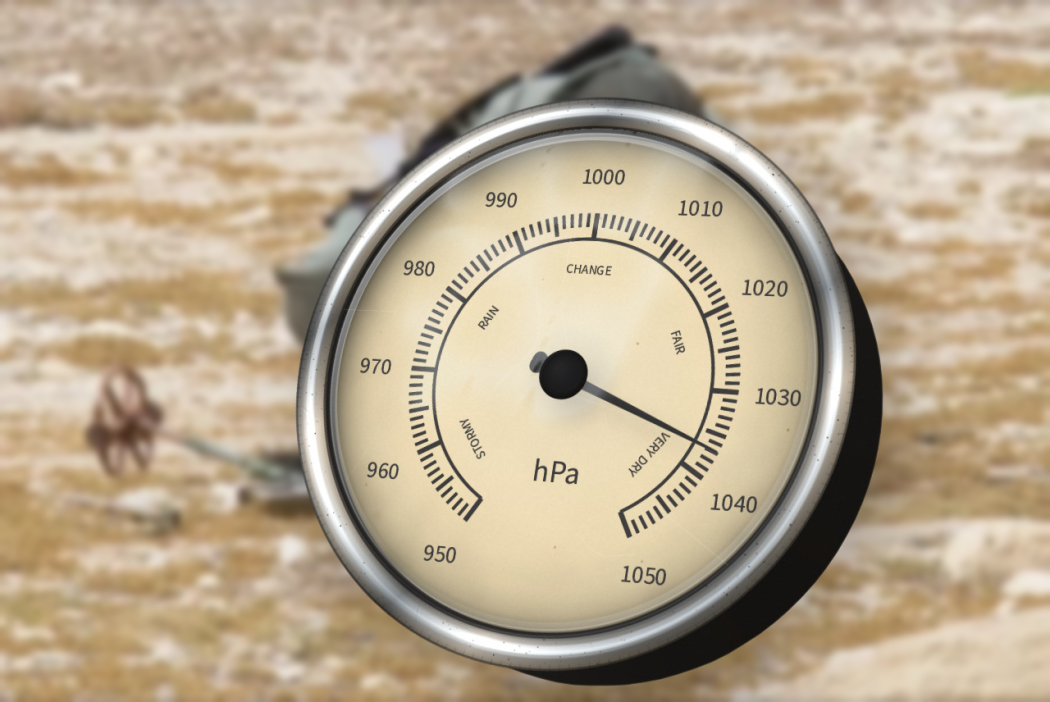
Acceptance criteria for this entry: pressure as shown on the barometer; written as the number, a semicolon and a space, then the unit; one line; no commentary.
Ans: 1037; hPa
